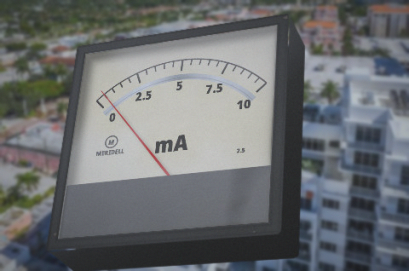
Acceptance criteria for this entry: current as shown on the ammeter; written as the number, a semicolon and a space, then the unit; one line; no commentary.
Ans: 0.5; mA
